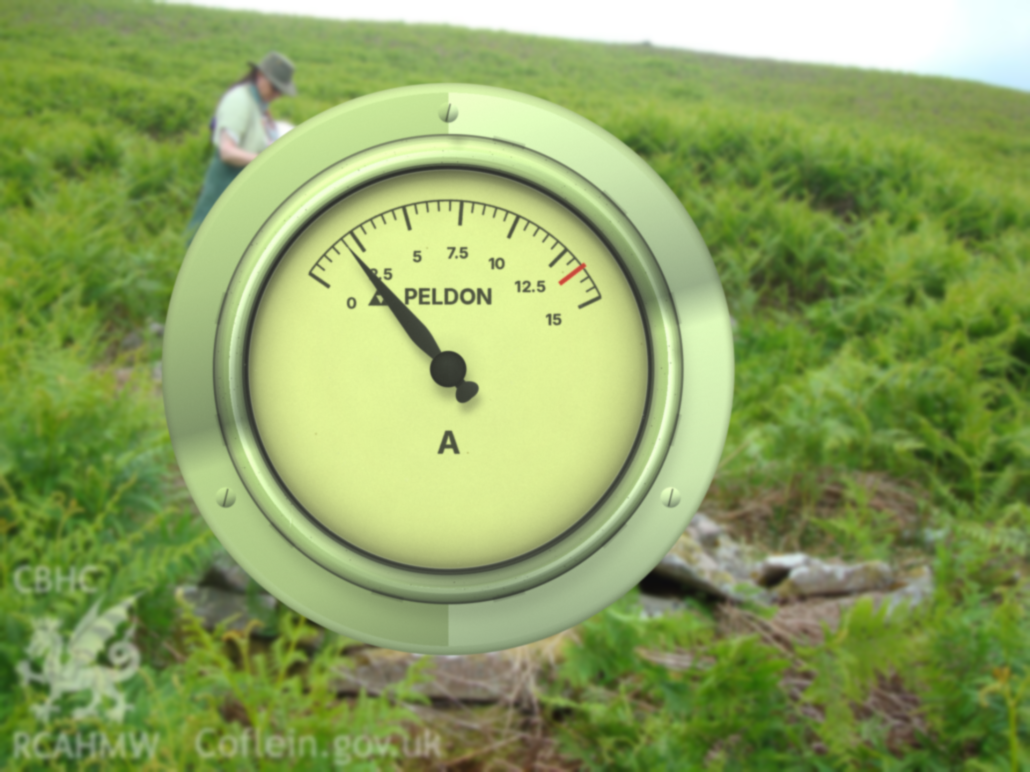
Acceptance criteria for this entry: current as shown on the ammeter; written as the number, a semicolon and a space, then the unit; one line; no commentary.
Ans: 2; A
